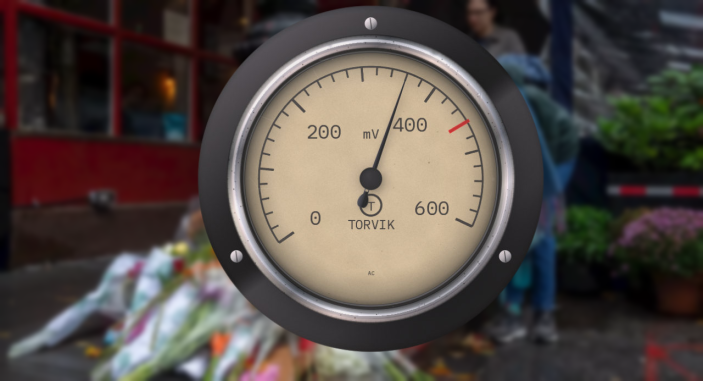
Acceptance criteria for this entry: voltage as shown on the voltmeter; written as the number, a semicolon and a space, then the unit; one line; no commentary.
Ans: 360; mV
